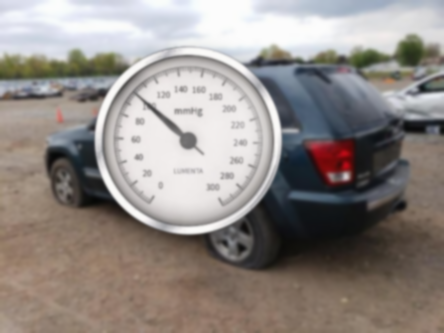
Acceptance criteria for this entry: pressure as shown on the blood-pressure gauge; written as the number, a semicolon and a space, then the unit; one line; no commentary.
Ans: 100; mmHg
